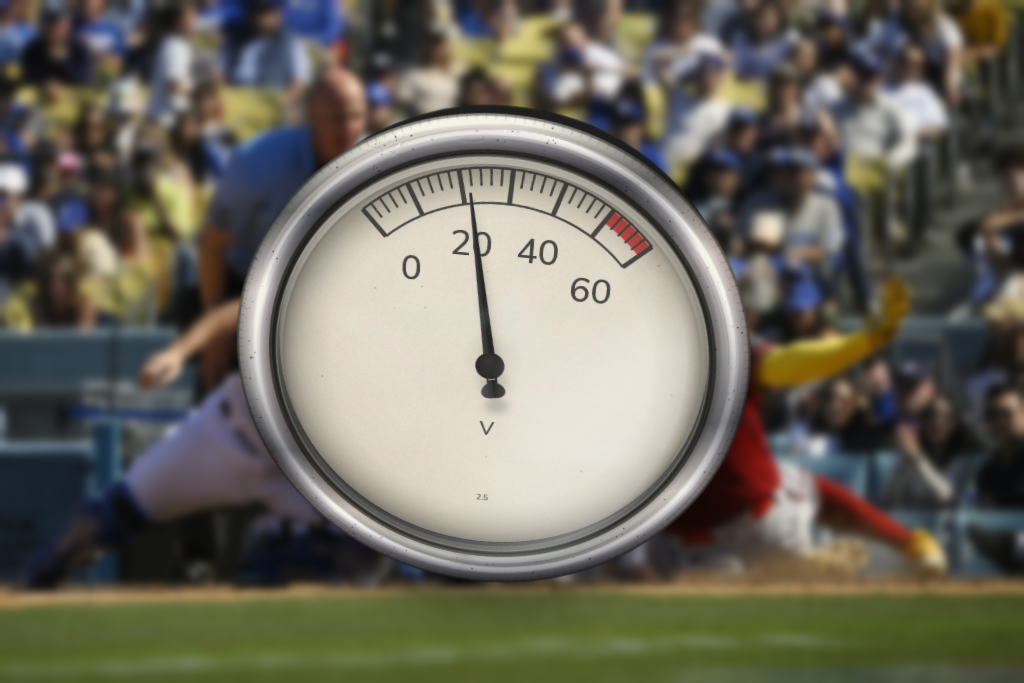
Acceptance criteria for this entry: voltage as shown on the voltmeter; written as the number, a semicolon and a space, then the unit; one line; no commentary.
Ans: 22; V
